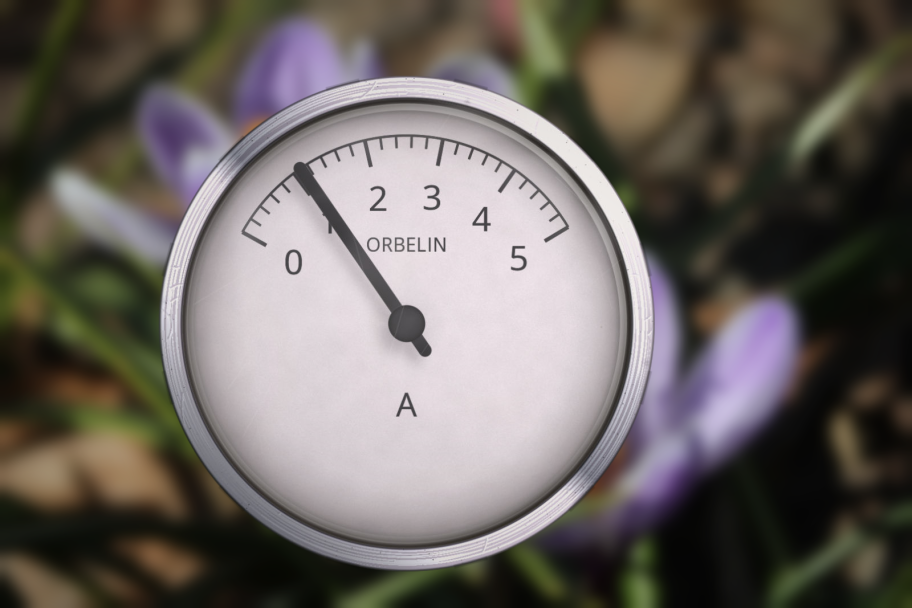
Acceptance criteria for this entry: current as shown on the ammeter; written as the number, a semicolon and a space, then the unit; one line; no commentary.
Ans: 1.1; A
